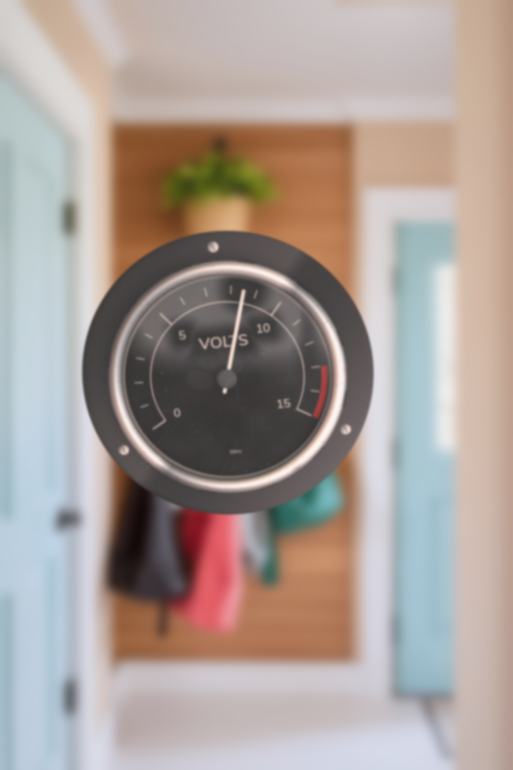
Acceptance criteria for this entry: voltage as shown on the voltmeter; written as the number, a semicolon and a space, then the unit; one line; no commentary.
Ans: 8.5; V
